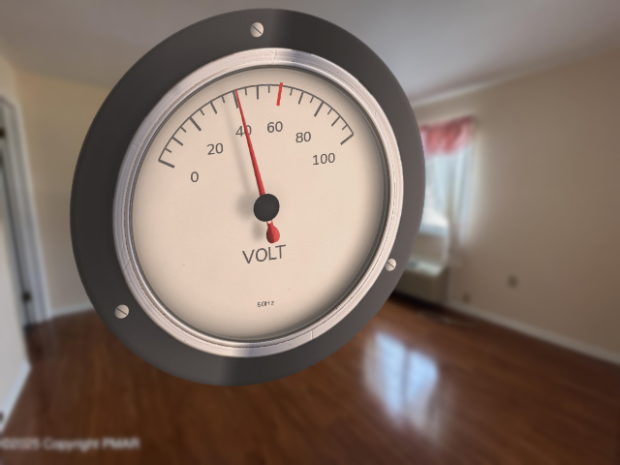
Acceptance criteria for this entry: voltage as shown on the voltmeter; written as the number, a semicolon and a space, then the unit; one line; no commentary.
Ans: 40; V
